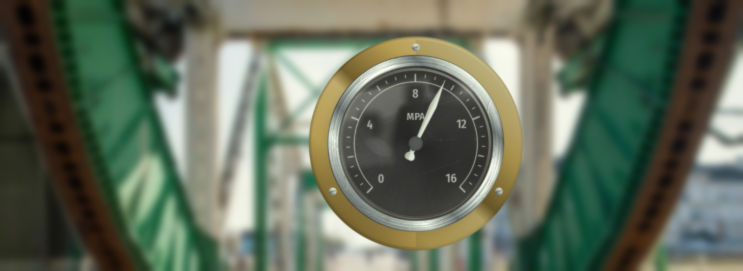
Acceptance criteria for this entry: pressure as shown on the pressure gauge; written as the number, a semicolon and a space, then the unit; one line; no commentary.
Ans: 9.5; MPa
